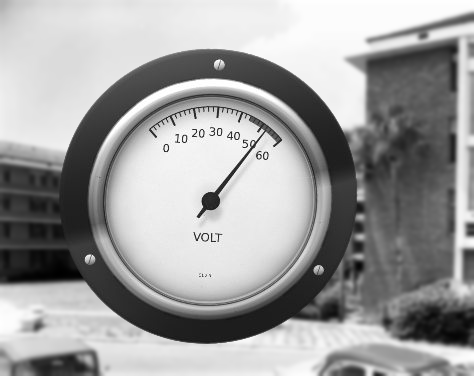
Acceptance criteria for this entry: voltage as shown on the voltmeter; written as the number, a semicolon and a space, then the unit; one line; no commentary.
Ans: 52; V
